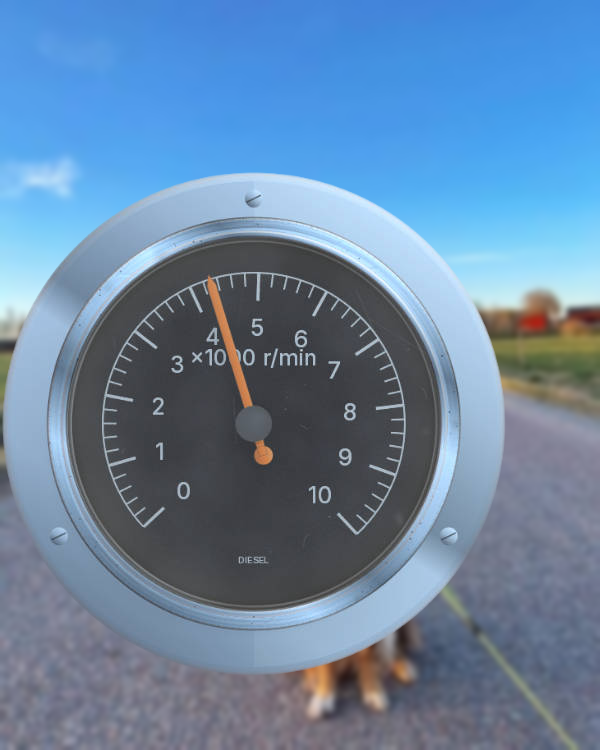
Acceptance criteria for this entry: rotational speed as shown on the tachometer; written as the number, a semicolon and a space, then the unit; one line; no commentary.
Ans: 4300; rpm
